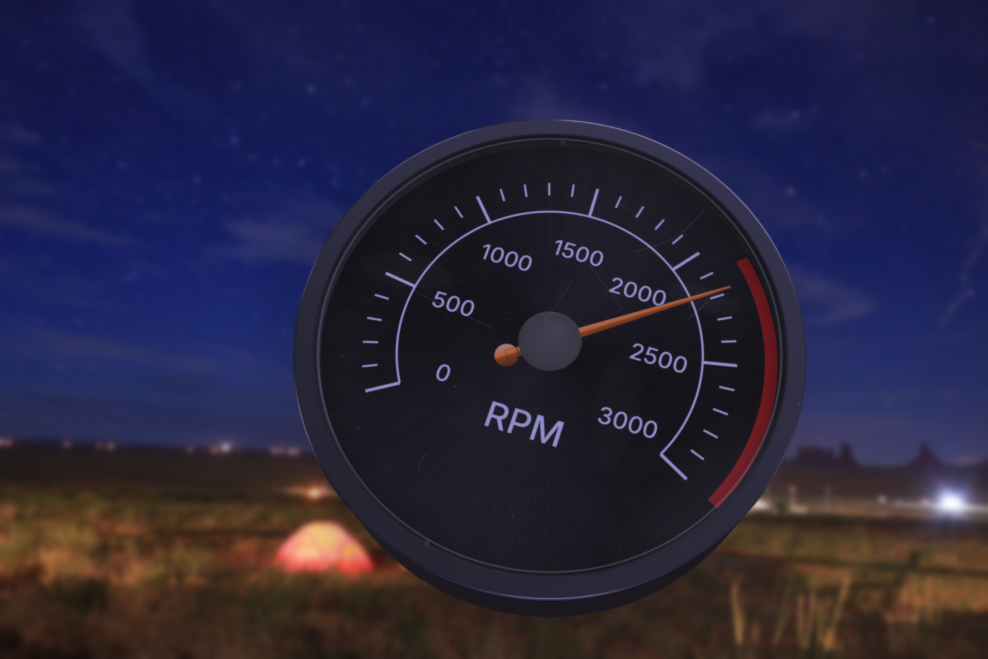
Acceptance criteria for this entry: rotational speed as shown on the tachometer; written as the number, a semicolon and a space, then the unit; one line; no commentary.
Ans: 2200; rpm
